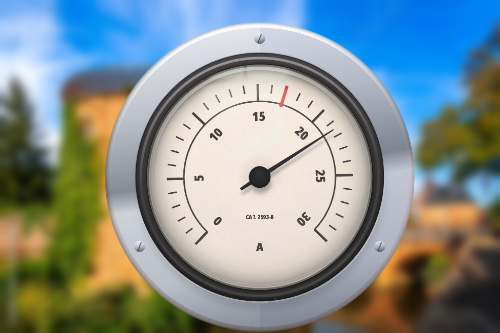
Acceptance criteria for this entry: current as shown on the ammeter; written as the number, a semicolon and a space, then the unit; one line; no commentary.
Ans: 21.5; A
